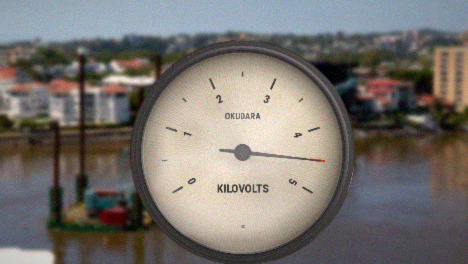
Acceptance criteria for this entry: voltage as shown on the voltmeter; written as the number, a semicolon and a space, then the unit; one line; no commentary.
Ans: 4.5; kV
